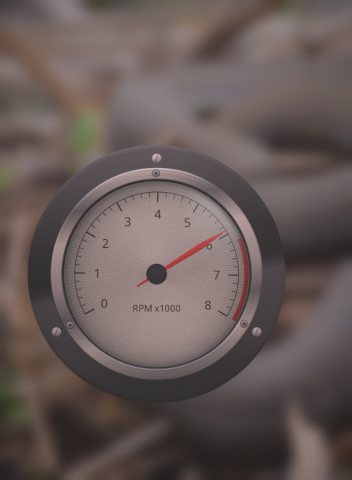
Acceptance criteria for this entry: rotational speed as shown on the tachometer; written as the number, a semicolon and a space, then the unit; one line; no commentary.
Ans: 5900; rpm
